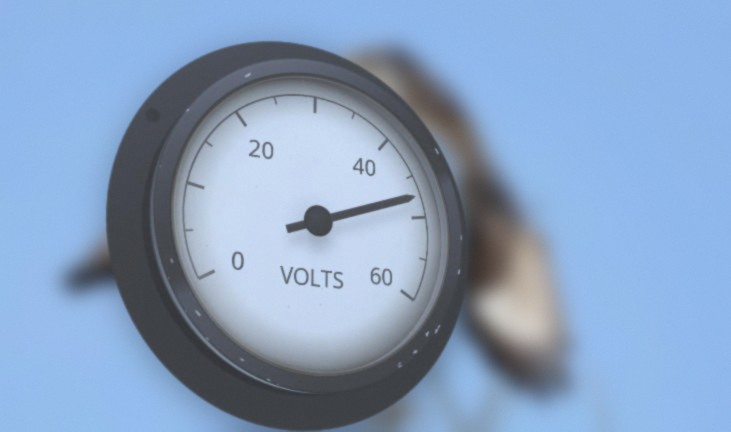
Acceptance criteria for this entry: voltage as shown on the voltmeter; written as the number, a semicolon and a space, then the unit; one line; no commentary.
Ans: 47.5; V
